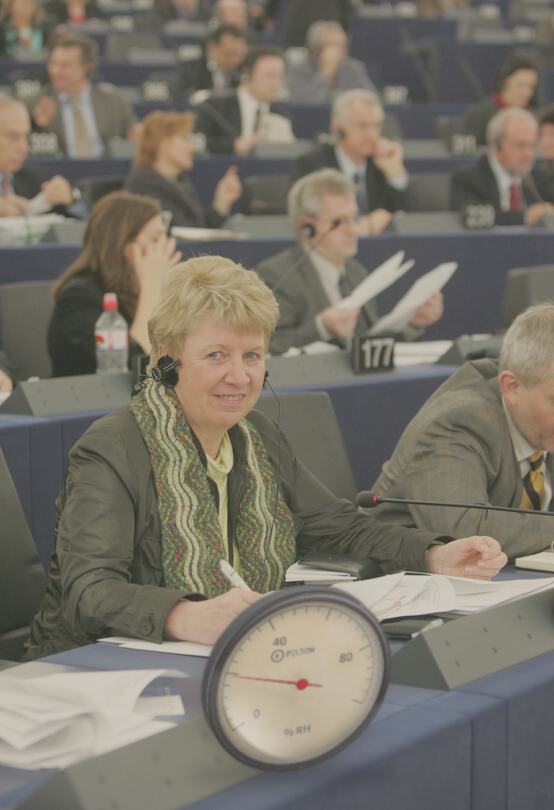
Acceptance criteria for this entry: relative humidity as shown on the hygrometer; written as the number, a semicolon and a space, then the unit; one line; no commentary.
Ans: 20; %
